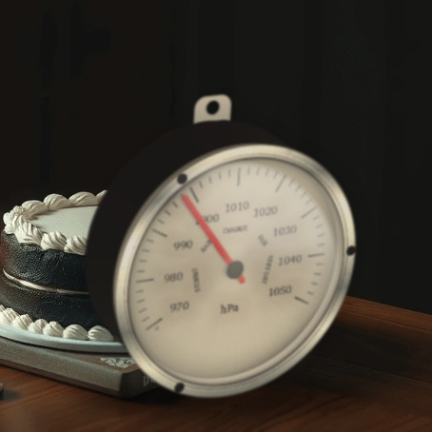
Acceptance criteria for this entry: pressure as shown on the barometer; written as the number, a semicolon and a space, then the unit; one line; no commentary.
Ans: 998; hPa
